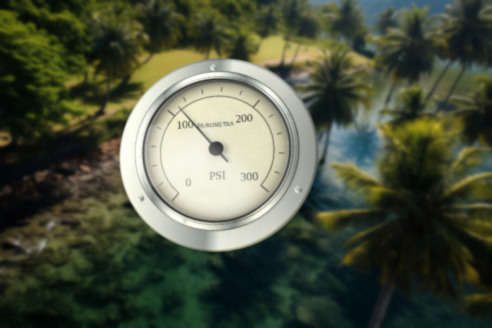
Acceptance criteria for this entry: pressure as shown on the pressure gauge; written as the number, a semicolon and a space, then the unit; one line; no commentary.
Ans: 110; psi
